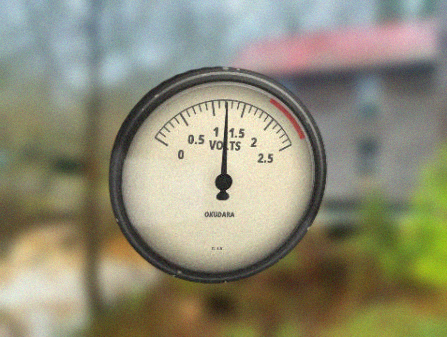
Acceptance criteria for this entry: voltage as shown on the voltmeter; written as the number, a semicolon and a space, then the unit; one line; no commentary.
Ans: 1.2; V
